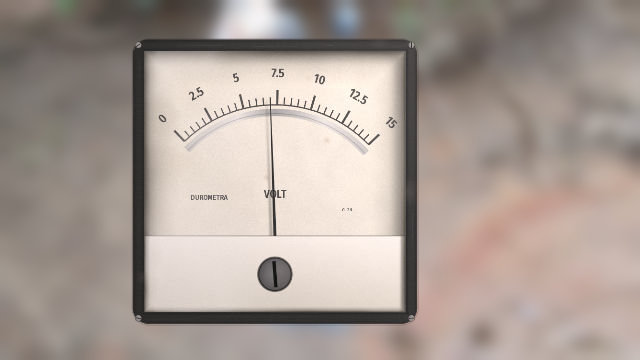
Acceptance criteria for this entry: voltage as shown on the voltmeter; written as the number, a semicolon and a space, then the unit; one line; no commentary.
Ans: 7; V
